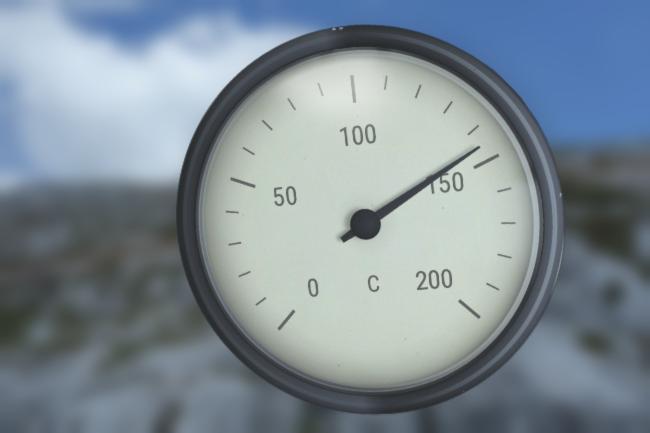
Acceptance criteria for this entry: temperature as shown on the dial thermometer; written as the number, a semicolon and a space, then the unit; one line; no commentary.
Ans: 145; °C
